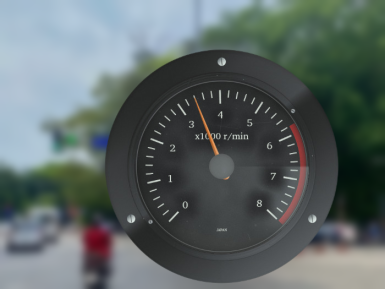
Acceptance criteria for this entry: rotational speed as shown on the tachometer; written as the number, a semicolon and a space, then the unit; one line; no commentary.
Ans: 3400; rpm
